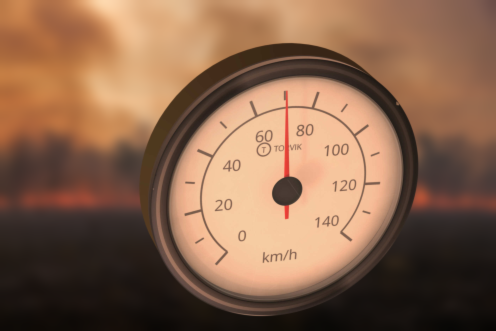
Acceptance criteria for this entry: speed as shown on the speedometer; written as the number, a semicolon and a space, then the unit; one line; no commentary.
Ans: 70; km/h
